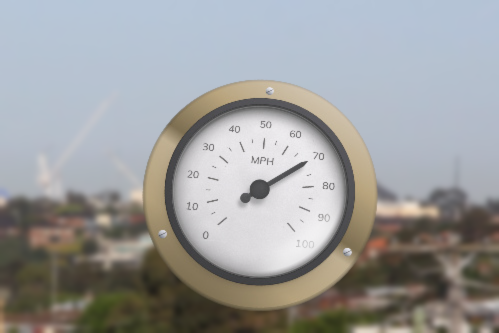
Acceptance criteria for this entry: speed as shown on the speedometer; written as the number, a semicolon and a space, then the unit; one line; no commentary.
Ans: 70; mph
